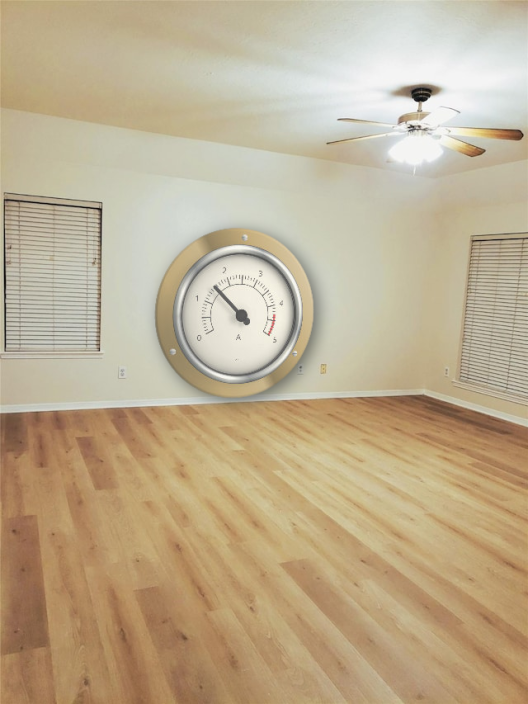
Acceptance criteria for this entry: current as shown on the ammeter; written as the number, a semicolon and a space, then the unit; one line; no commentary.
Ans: 1.5; A
